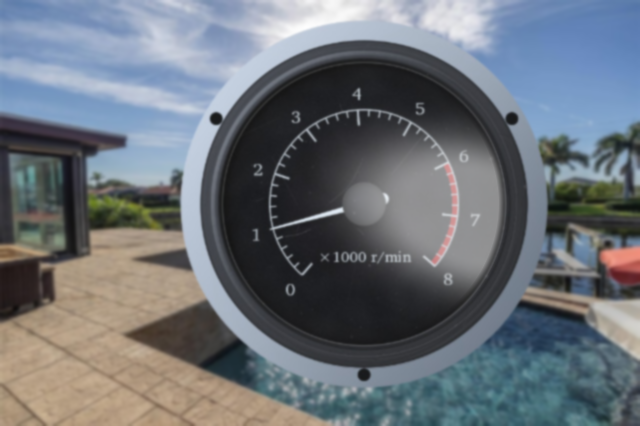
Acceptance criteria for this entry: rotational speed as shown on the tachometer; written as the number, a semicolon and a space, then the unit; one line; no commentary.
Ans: 1000; rpm
